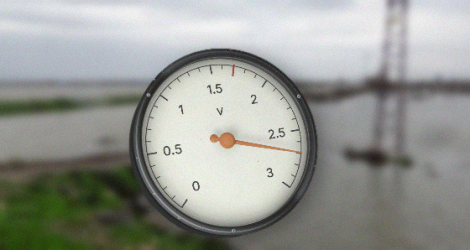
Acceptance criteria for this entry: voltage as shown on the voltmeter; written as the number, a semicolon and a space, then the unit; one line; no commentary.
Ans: 2.7; V
